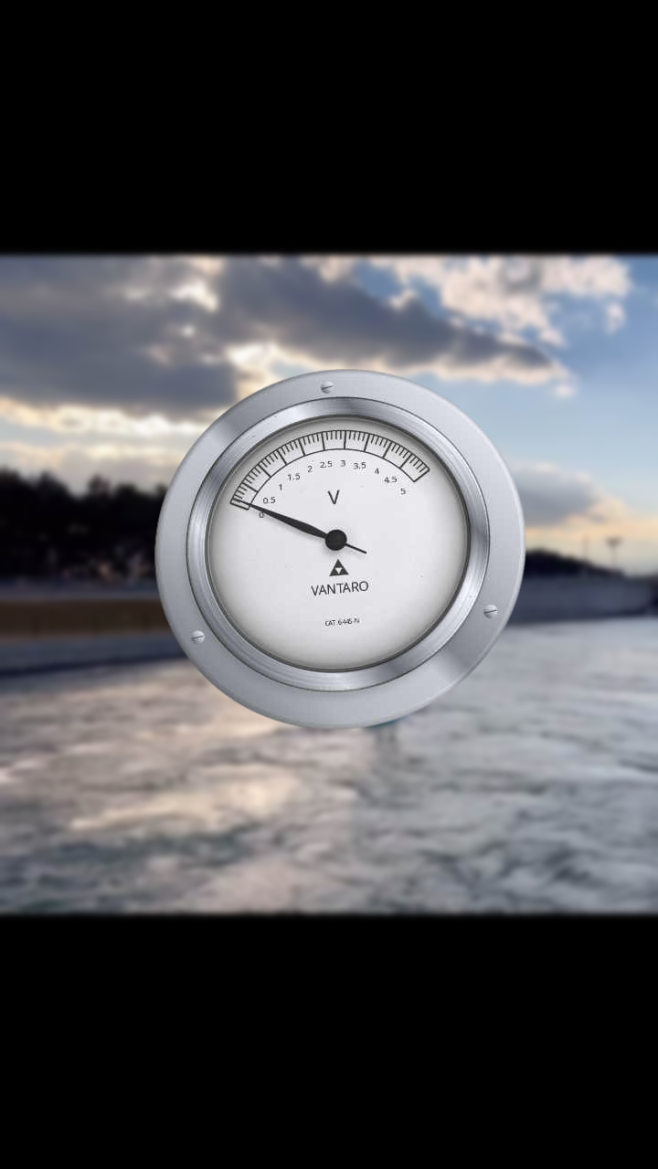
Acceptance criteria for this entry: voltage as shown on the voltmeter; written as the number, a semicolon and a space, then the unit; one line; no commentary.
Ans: 0.1; V
